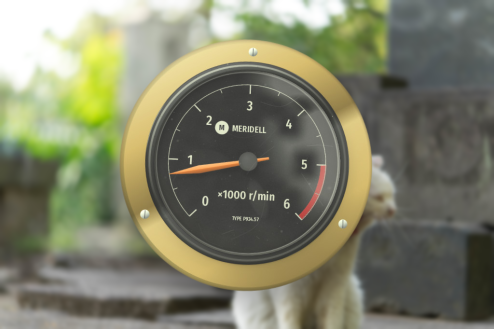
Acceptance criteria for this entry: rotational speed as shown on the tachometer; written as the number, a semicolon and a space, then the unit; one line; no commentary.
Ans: 750; rpm
